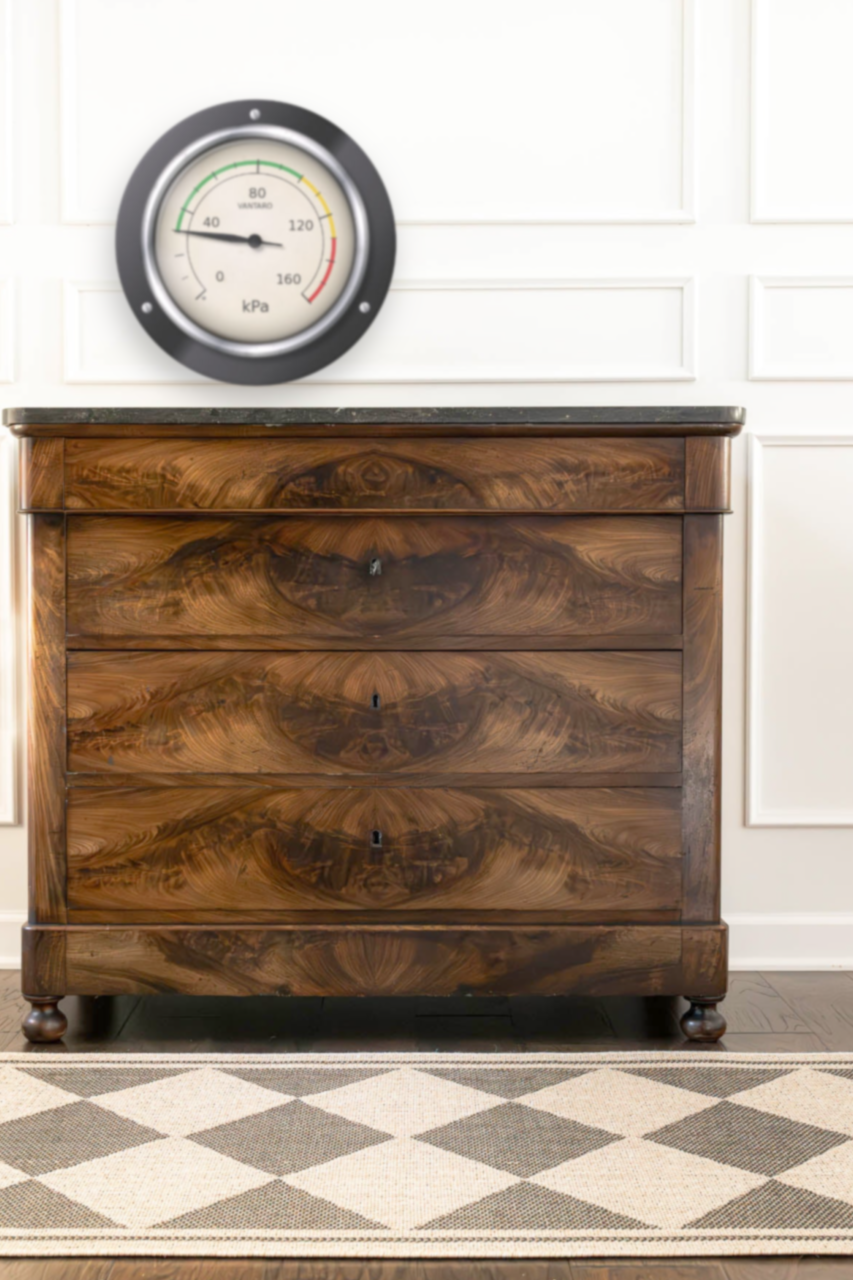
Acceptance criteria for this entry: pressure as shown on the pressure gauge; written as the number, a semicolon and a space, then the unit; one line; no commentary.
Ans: 30; kPa
